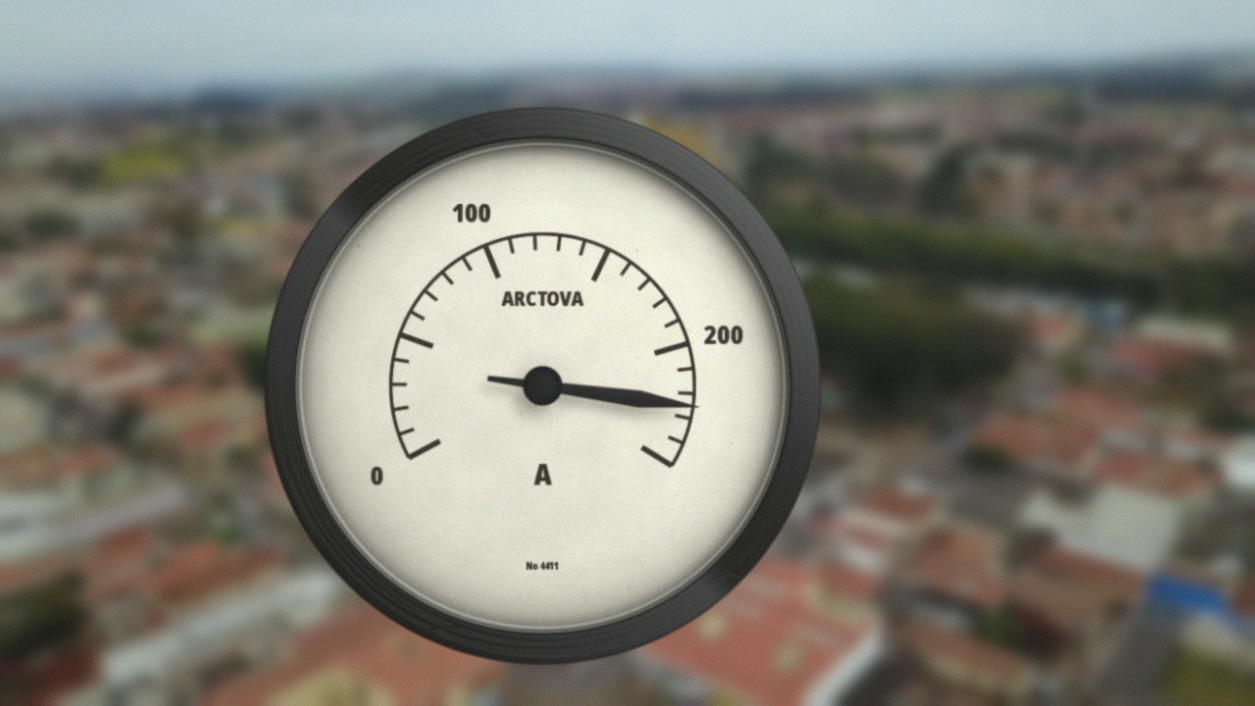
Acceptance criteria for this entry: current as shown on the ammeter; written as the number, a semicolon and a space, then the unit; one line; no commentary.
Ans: 225; A
